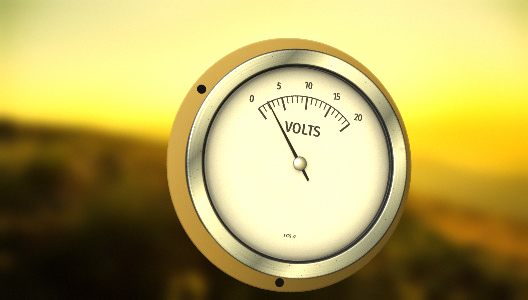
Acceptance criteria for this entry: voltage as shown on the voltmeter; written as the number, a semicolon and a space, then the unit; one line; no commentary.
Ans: 2; V
